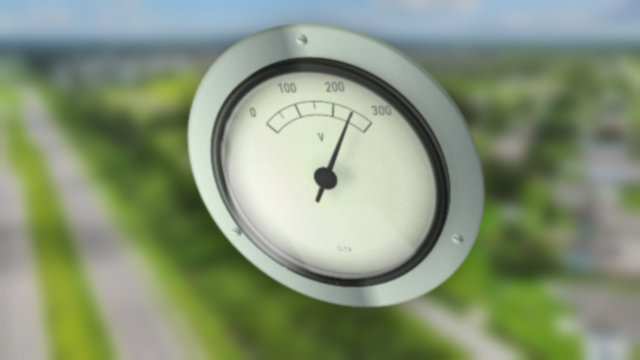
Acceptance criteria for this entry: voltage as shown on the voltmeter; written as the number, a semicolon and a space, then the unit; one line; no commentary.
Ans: 250; V
